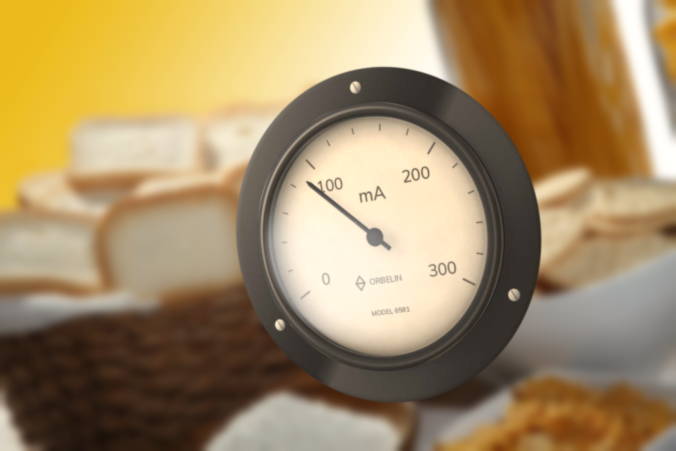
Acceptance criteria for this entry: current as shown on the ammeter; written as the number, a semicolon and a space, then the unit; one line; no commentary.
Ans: 90; mA
